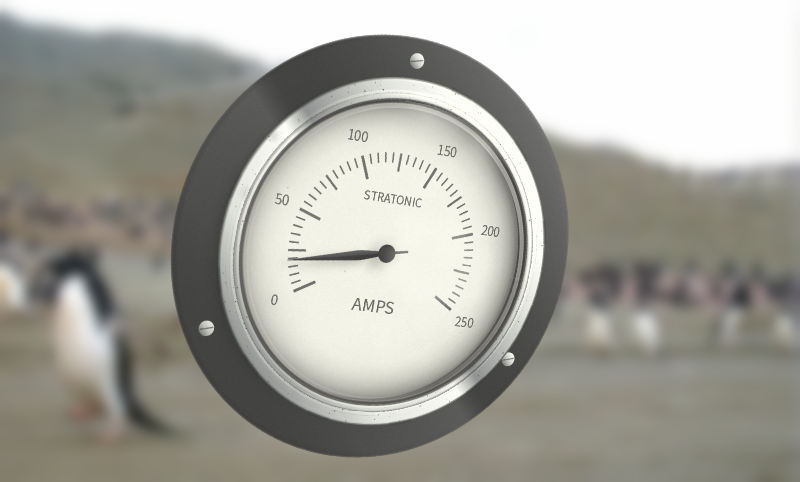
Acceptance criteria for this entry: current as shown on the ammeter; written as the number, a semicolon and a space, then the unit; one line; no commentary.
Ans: 20; A
